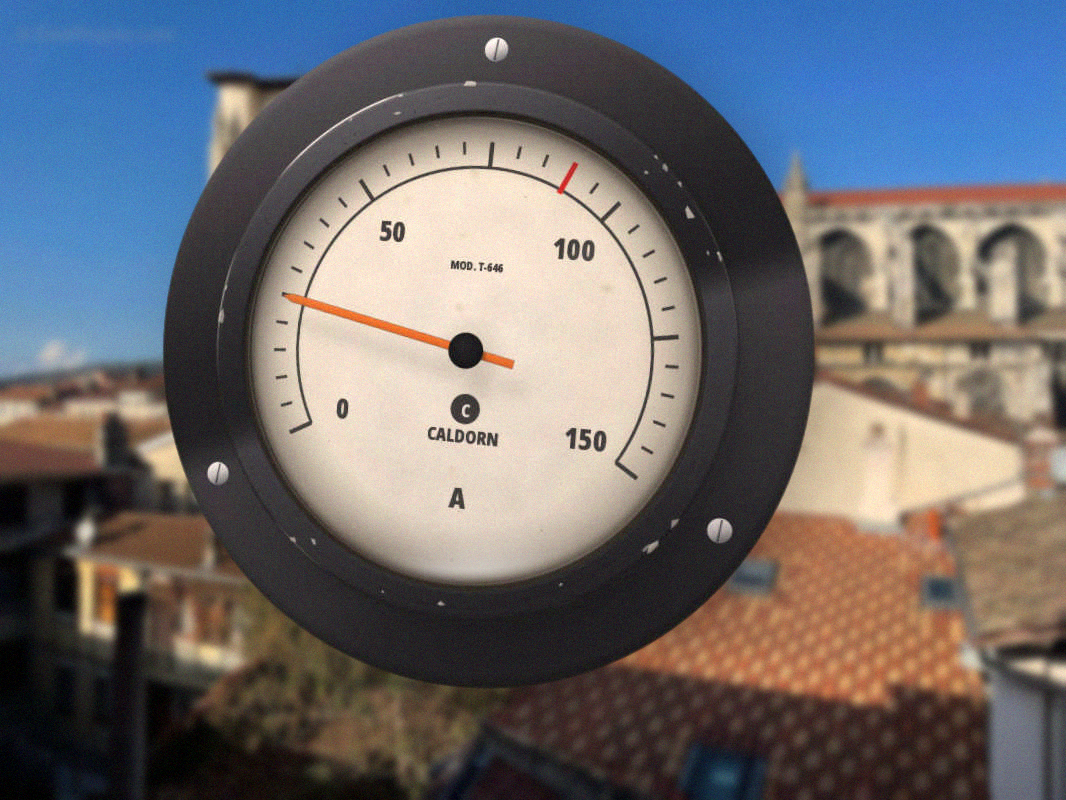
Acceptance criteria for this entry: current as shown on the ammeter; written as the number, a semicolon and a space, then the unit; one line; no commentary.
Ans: 25; A
